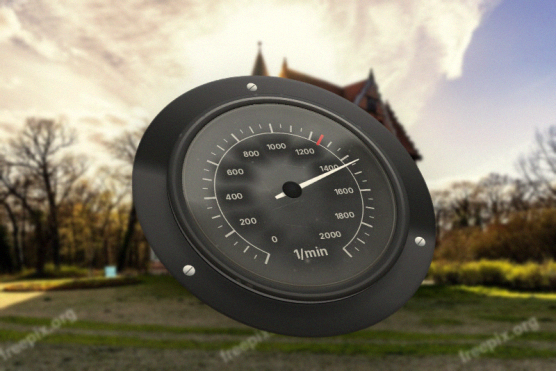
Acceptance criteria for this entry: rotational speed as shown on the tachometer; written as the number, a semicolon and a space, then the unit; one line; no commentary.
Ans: 1450; rpm
